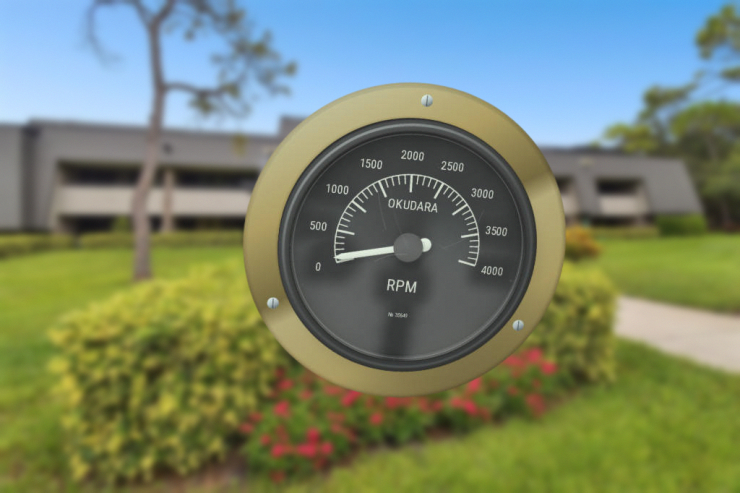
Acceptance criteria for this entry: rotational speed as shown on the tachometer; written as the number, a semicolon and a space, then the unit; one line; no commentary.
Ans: 100; rpm
